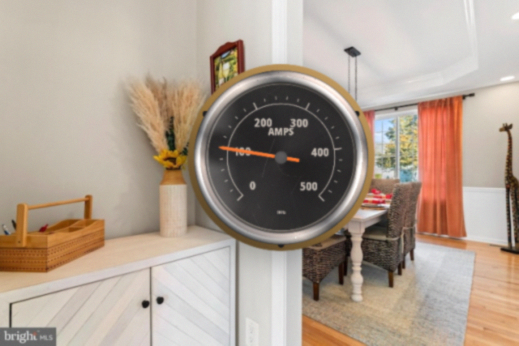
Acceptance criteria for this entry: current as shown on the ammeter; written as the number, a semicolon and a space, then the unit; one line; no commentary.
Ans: 100; A
